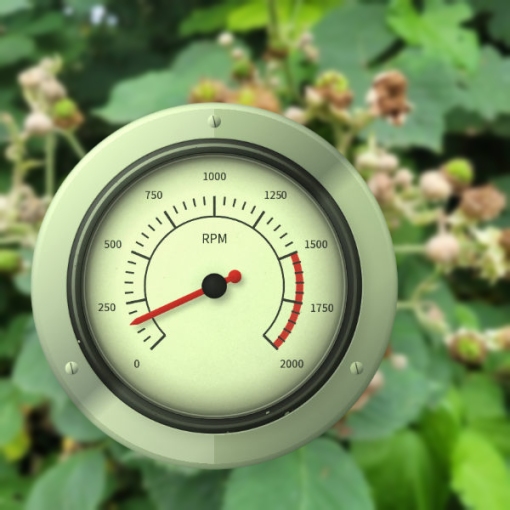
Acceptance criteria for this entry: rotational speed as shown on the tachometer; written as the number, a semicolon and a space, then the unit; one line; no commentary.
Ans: 150; rpm
